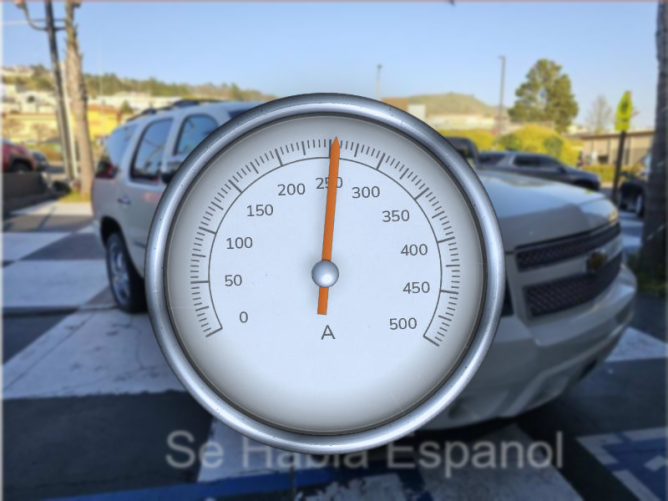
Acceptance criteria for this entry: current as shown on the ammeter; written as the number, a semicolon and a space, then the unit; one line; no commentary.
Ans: 255; A
